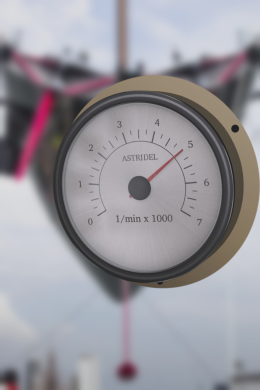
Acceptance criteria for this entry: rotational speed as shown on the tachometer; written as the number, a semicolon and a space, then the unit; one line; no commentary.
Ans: 5000; rpm
